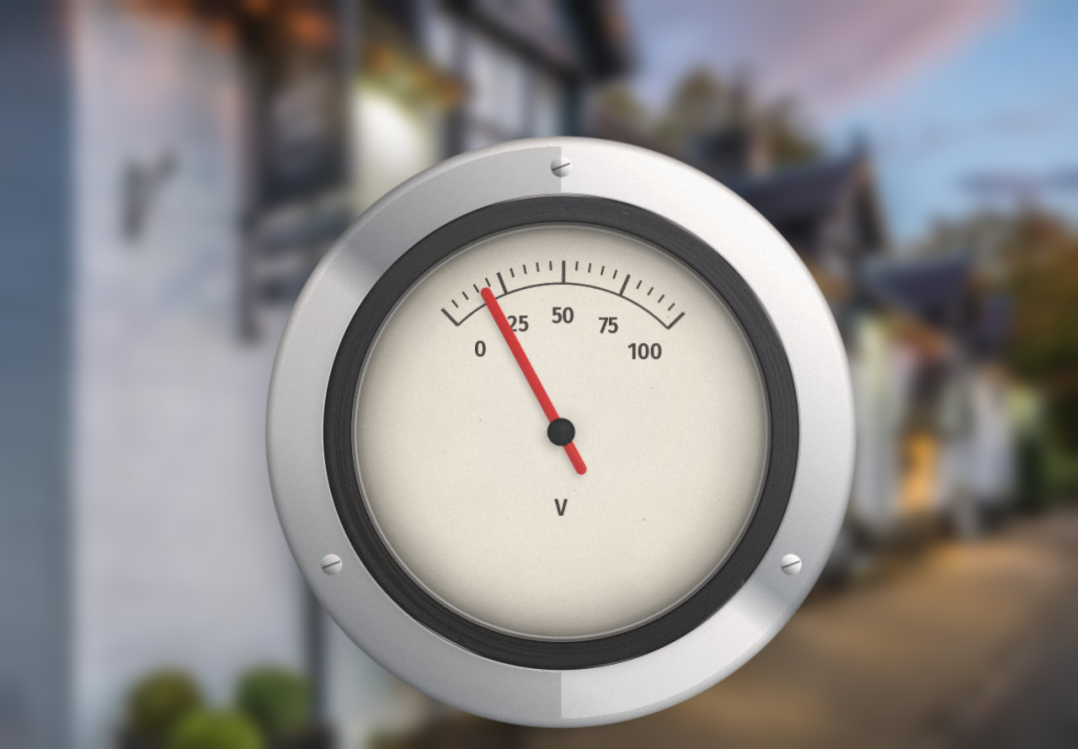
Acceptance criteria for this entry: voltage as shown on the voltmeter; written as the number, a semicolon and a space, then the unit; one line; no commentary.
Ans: 17.5; V
